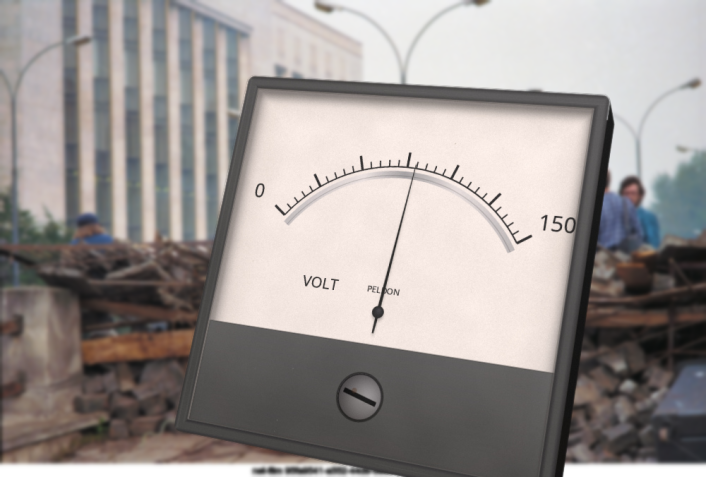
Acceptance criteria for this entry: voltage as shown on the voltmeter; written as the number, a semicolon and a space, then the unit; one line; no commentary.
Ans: 80; V
